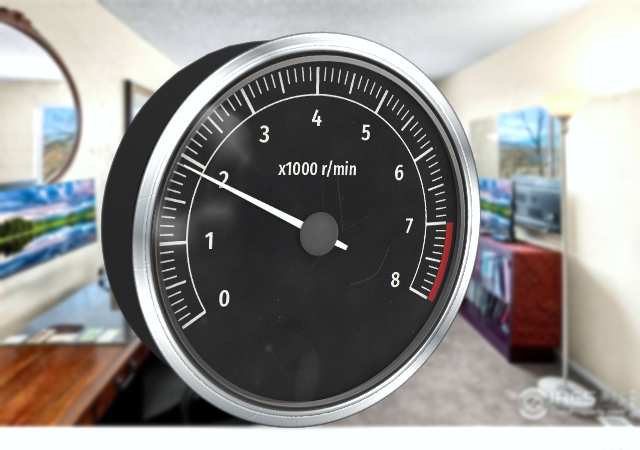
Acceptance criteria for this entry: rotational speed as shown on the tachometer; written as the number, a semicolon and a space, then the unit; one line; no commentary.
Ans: 1900; rpm
